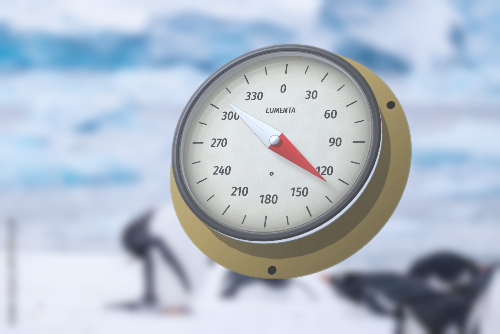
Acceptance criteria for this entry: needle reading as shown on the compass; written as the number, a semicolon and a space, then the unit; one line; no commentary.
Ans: 127.5; °
